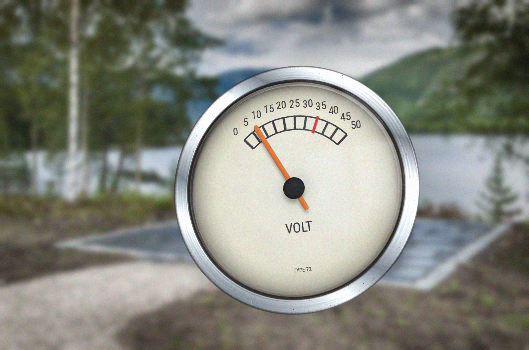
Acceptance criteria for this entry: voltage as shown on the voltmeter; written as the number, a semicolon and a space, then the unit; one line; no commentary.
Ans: 7.5; V
